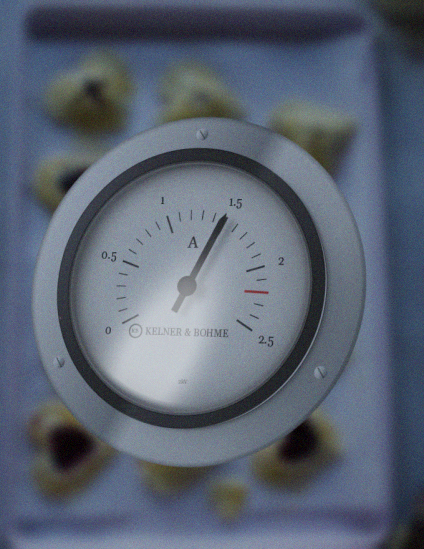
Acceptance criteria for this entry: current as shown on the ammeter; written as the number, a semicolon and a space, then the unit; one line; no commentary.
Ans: 1.5; A
